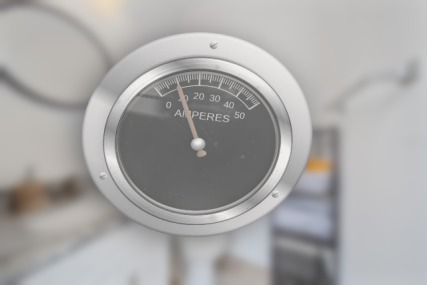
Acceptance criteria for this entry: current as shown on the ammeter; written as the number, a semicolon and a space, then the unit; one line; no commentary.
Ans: 10; A
